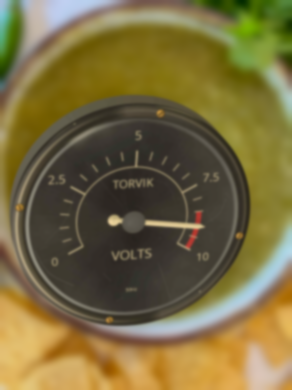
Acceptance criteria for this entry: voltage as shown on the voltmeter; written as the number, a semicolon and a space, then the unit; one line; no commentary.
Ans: 9; V
